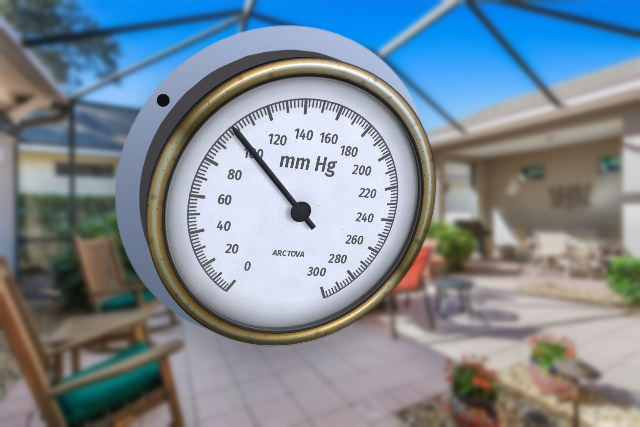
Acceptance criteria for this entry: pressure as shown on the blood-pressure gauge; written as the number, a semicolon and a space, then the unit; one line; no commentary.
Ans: 100; mmHg
